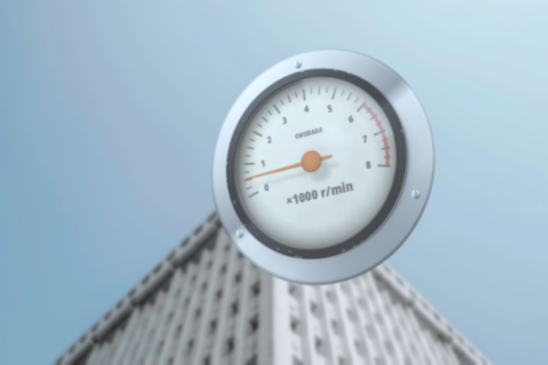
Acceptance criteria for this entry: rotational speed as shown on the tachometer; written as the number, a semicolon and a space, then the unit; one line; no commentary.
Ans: 500; rpm
